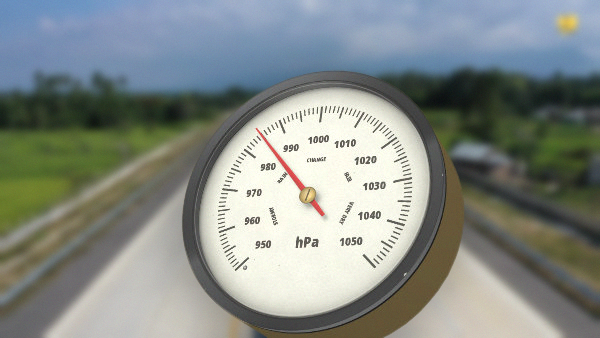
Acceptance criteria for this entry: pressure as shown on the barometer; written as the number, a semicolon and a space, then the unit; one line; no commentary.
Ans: 985; hPa
